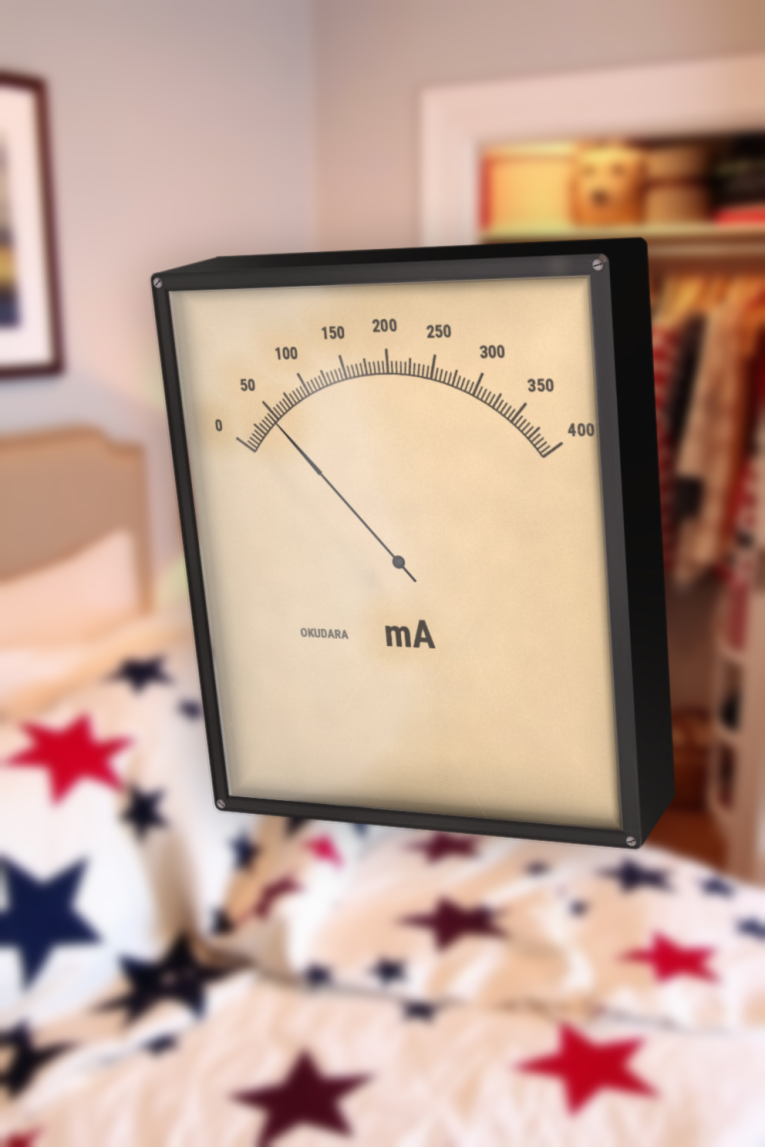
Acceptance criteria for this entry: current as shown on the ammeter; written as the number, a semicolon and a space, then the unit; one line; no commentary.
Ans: 50; mA
